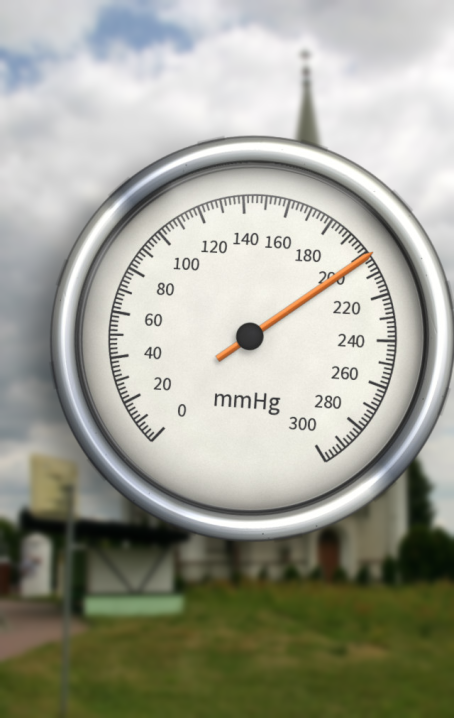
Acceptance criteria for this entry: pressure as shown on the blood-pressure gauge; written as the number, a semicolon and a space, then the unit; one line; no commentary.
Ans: 202; mmHg
